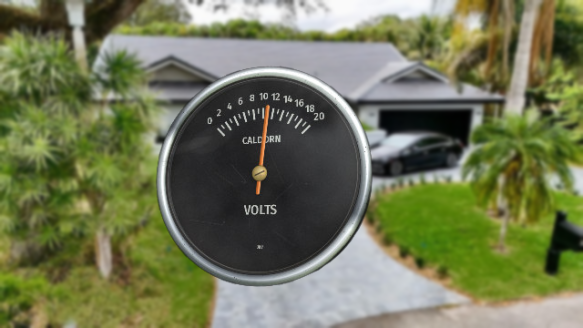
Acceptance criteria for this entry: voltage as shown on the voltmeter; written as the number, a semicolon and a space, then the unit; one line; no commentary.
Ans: 11; V
